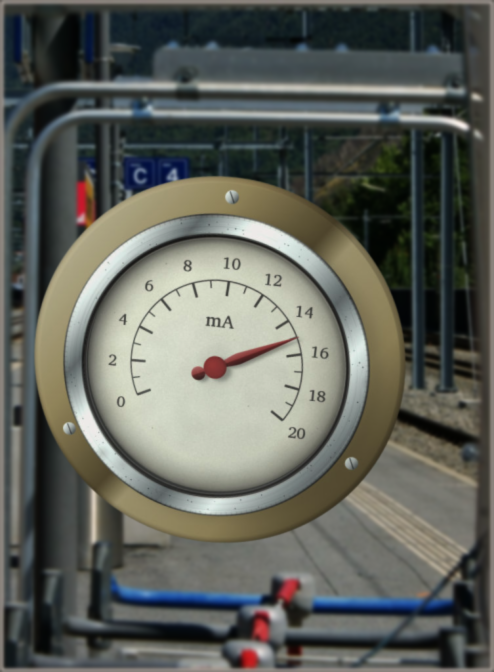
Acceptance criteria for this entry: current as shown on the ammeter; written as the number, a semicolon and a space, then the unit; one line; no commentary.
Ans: 15; mA
